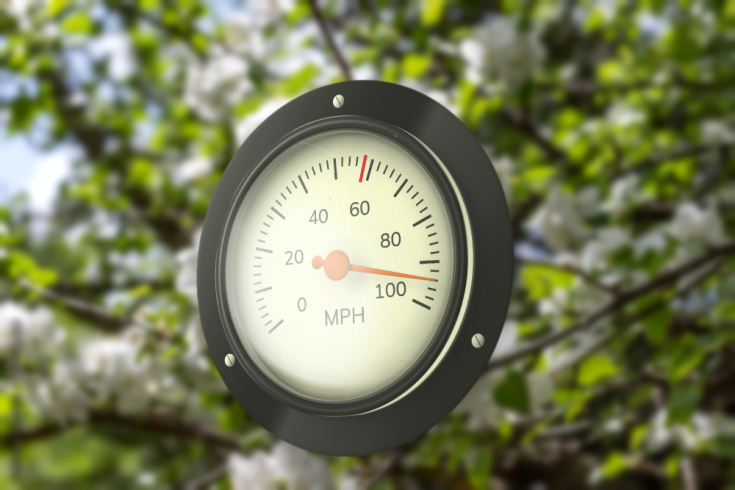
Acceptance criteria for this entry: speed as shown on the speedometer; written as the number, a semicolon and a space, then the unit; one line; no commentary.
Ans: 94; mph
